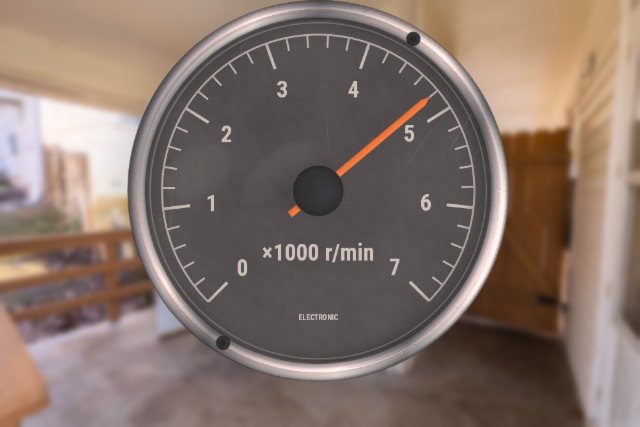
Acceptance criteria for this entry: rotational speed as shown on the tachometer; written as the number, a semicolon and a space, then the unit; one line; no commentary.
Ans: 4800; rpm
